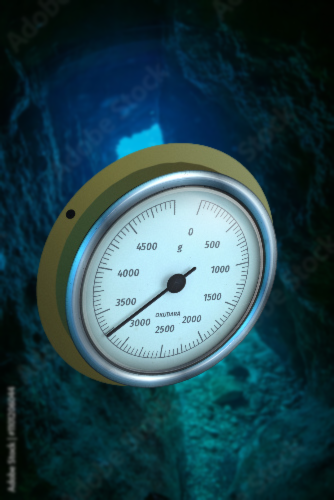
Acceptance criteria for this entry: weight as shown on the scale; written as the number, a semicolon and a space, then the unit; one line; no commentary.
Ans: 3250; g
